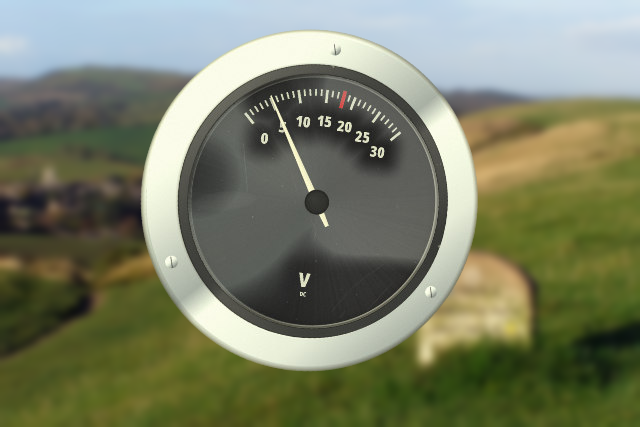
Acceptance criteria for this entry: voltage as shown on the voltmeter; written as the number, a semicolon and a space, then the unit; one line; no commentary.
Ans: 5; V
